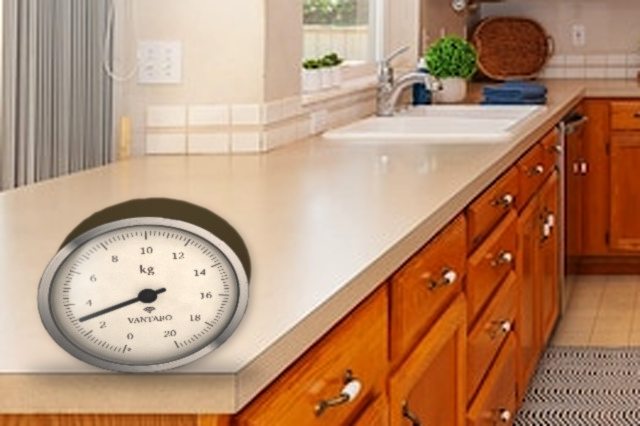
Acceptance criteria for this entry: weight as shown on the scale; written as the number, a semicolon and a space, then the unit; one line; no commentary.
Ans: 3; kg
